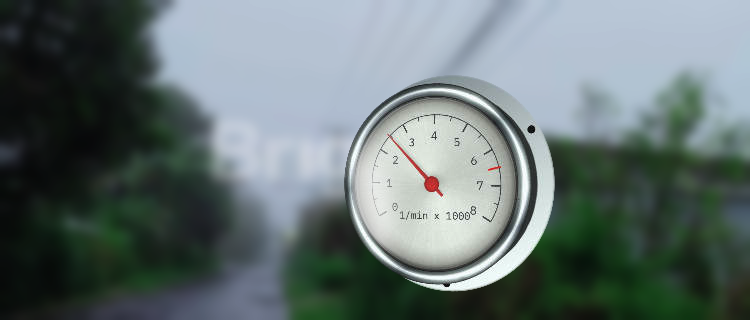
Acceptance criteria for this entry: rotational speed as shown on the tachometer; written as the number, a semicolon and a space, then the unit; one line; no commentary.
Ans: 2500; rpm
